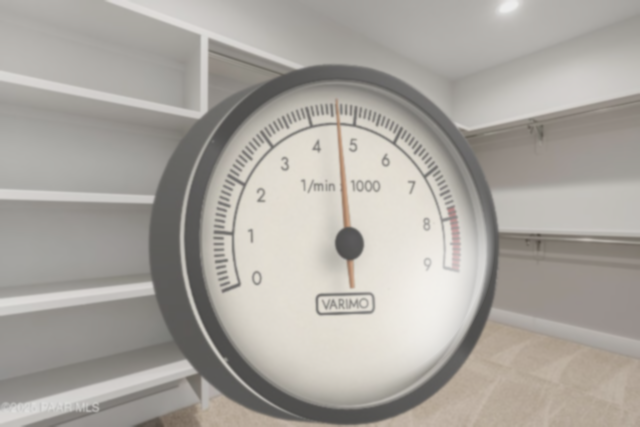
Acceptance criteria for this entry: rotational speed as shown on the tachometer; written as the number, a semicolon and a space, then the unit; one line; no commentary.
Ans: 4500; rpm
